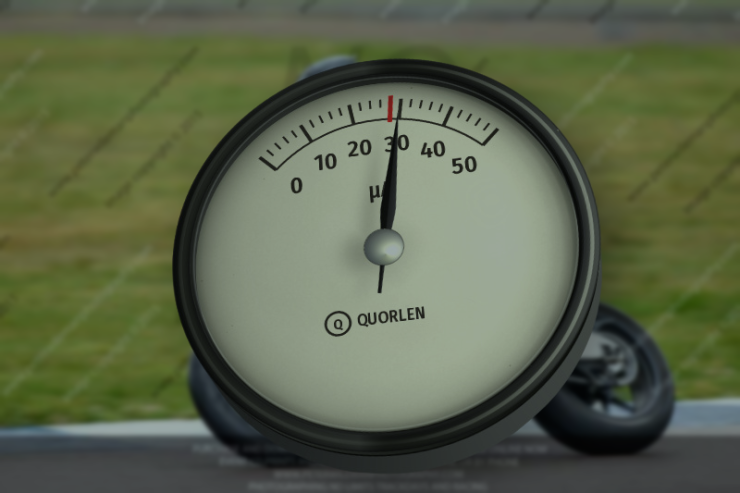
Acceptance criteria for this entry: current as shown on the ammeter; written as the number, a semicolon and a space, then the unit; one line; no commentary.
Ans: 30; µA
